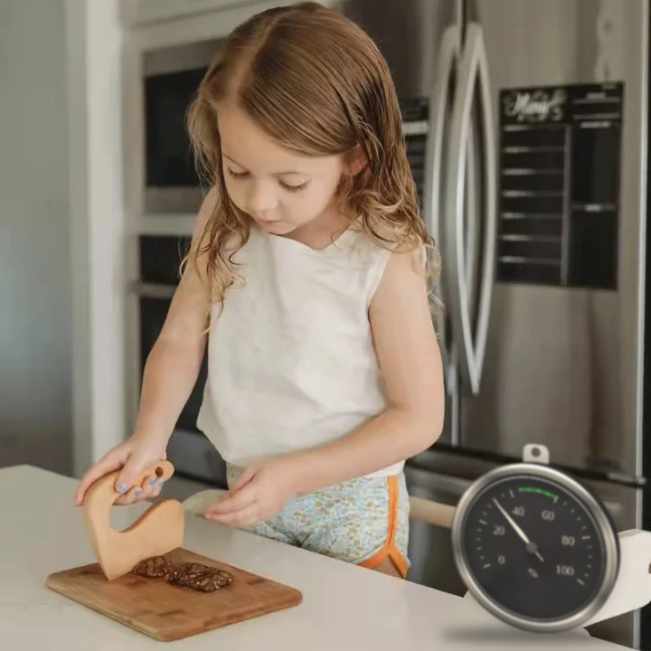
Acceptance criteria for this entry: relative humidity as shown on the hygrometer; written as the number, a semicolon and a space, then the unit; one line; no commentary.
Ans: 32; %
